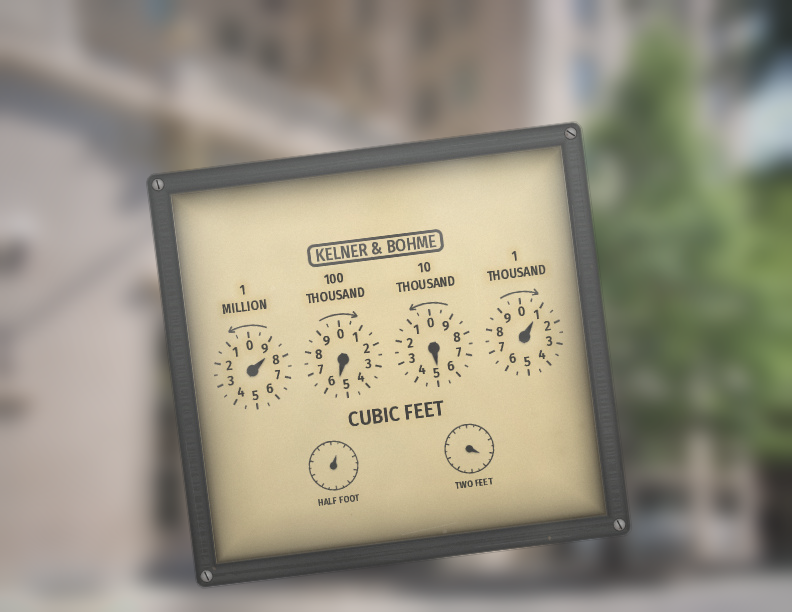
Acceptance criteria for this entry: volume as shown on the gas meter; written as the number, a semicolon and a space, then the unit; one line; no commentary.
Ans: 855100; ft³
